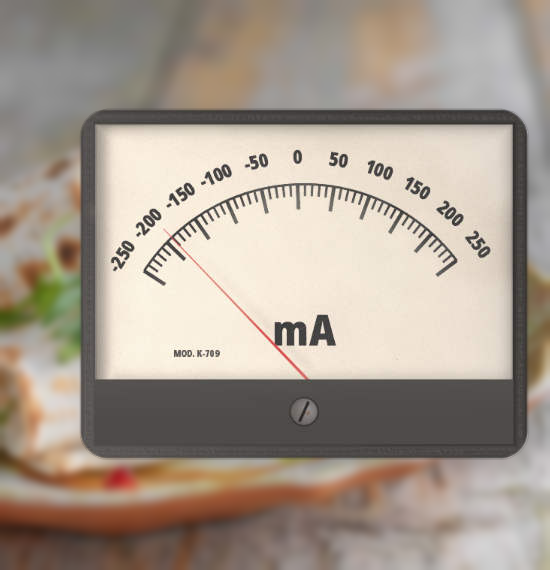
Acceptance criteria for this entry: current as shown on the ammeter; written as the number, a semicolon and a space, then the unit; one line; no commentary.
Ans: -190; mA
